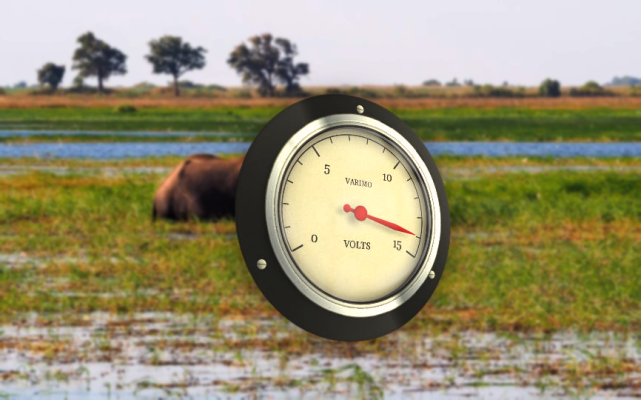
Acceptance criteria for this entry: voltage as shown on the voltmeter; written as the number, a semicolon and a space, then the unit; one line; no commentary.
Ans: 14; V
